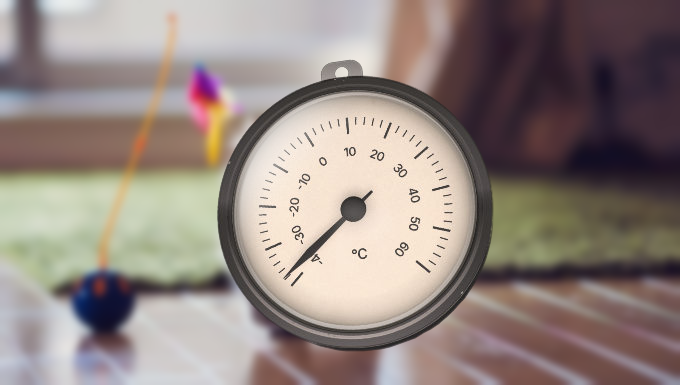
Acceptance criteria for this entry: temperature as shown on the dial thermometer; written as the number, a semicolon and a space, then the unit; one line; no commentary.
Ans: -38; °C
